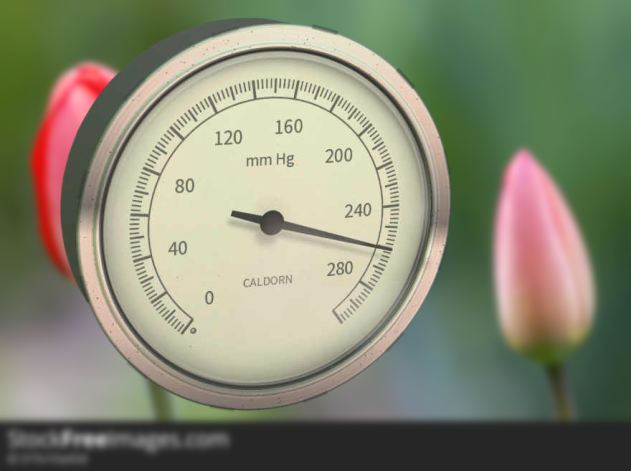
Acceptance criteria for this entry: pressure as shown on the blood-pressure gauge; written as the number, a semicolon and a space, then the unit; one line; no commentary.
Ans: 260; mmHg
